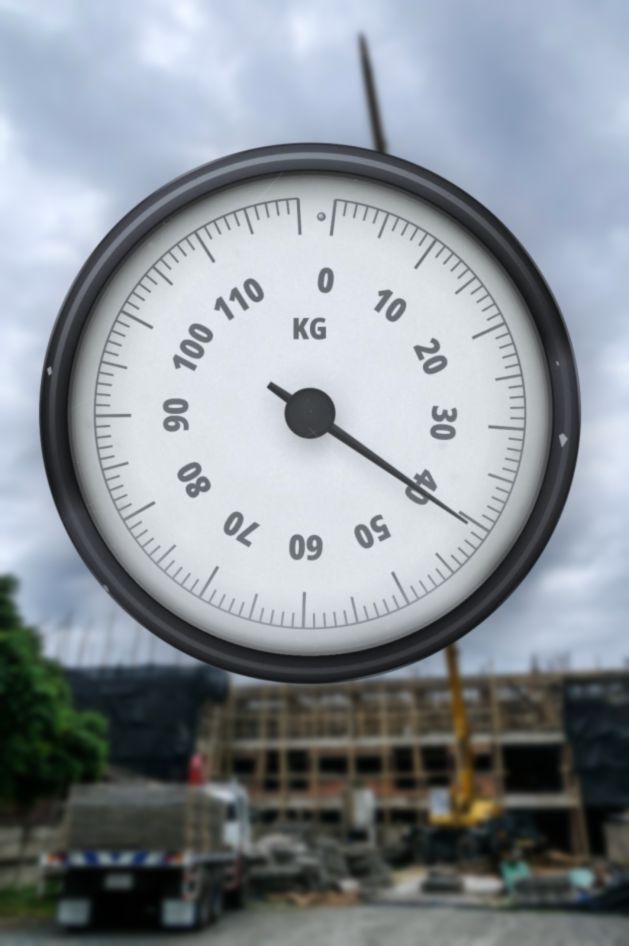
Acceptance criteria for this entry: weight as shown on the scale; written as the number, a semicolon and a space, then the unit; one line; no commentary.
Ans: 40.5; kg
